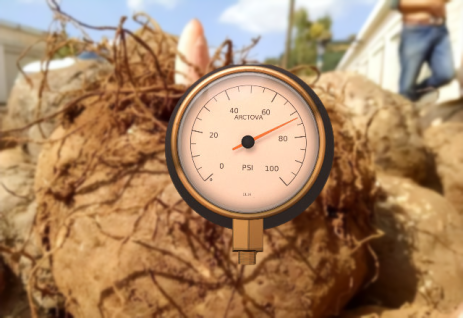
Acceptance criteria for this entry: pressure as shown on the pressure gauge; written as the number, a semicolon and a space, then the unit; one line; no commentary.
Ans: 72.5; psi
